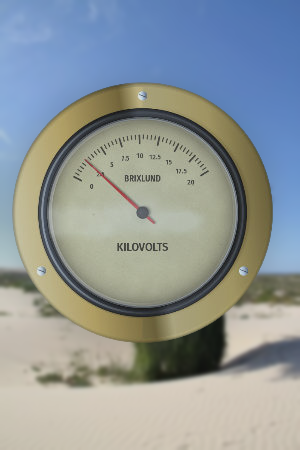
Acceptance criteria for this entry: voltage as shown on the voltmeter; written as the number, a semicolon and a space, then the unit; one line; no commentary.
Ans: 2.5; kV
